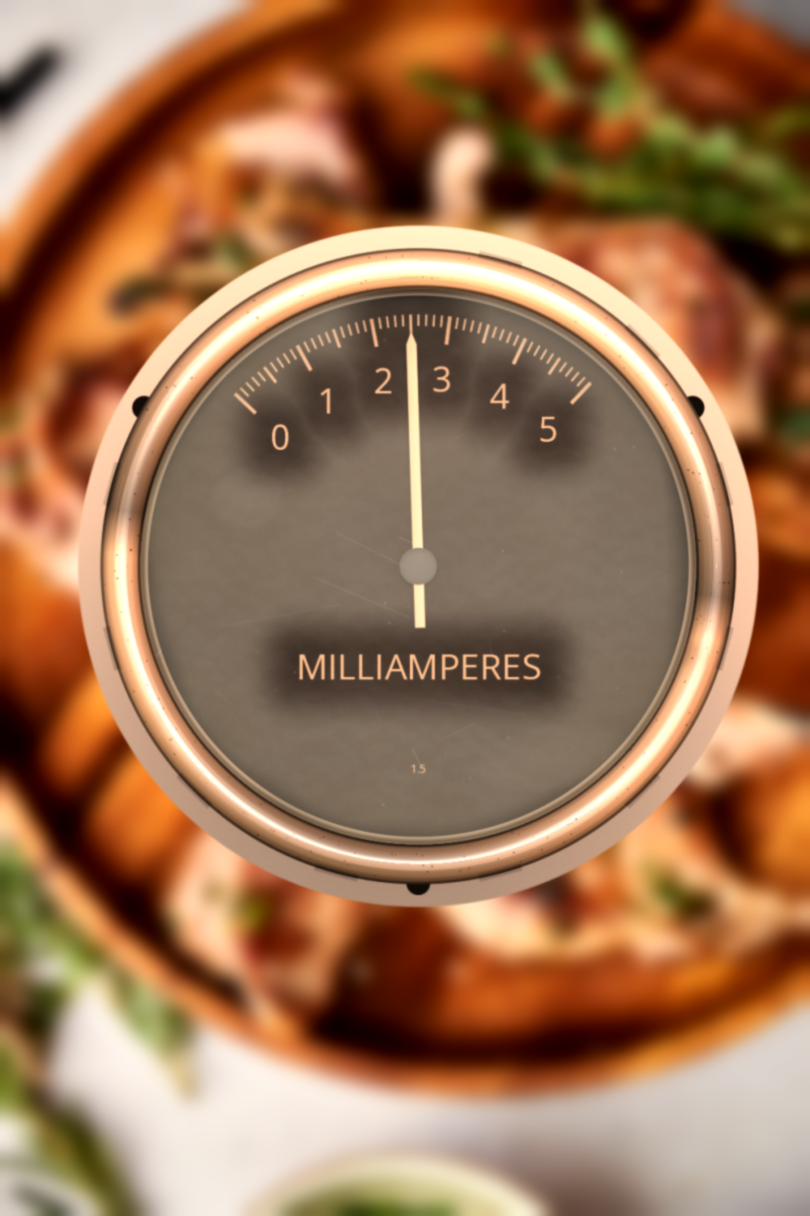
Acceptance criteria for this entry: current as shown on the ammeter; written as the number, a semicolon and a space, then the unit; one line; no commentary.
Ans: 2.5; mA
